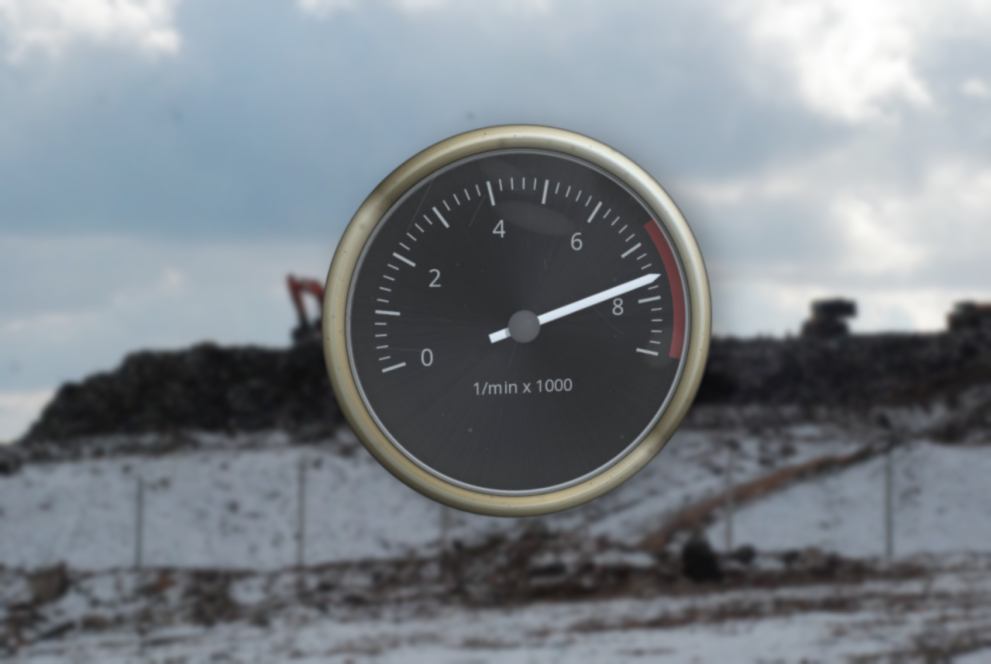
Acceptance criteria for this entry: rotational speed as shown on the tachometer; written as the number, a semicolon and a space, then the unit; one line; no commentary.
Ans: 7600; rpm
